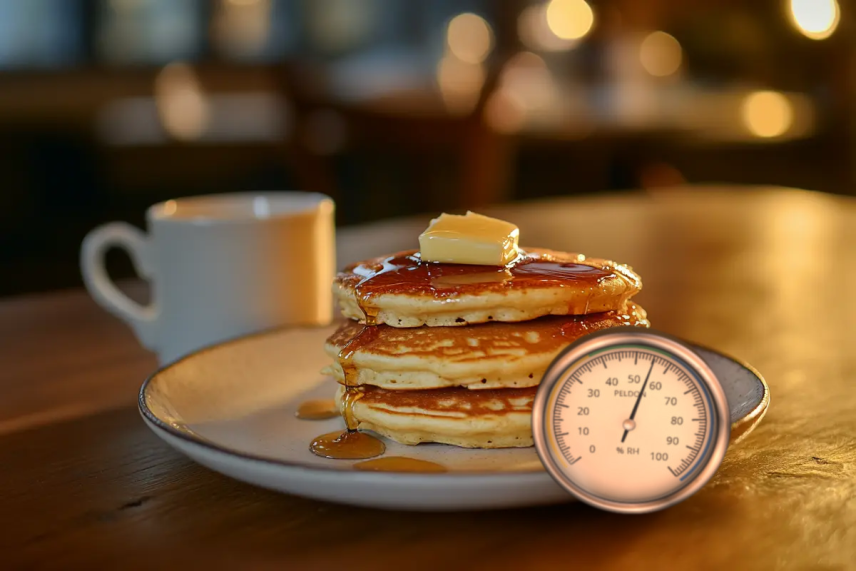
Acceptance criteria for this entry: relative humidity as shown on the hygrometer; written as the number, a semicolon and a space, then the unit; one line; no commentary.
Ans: 55; %
